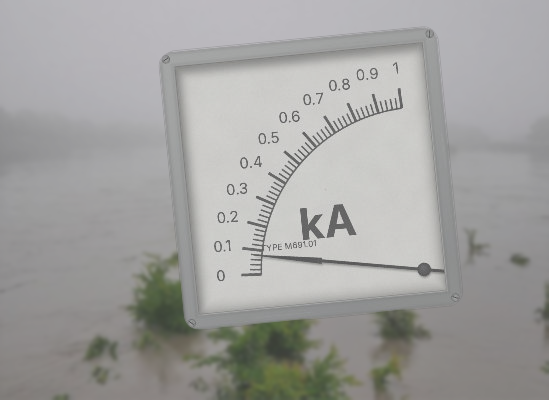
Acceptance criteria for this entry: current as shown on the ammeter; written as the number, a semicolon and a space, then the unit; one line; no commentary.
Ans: 0.08; kA
